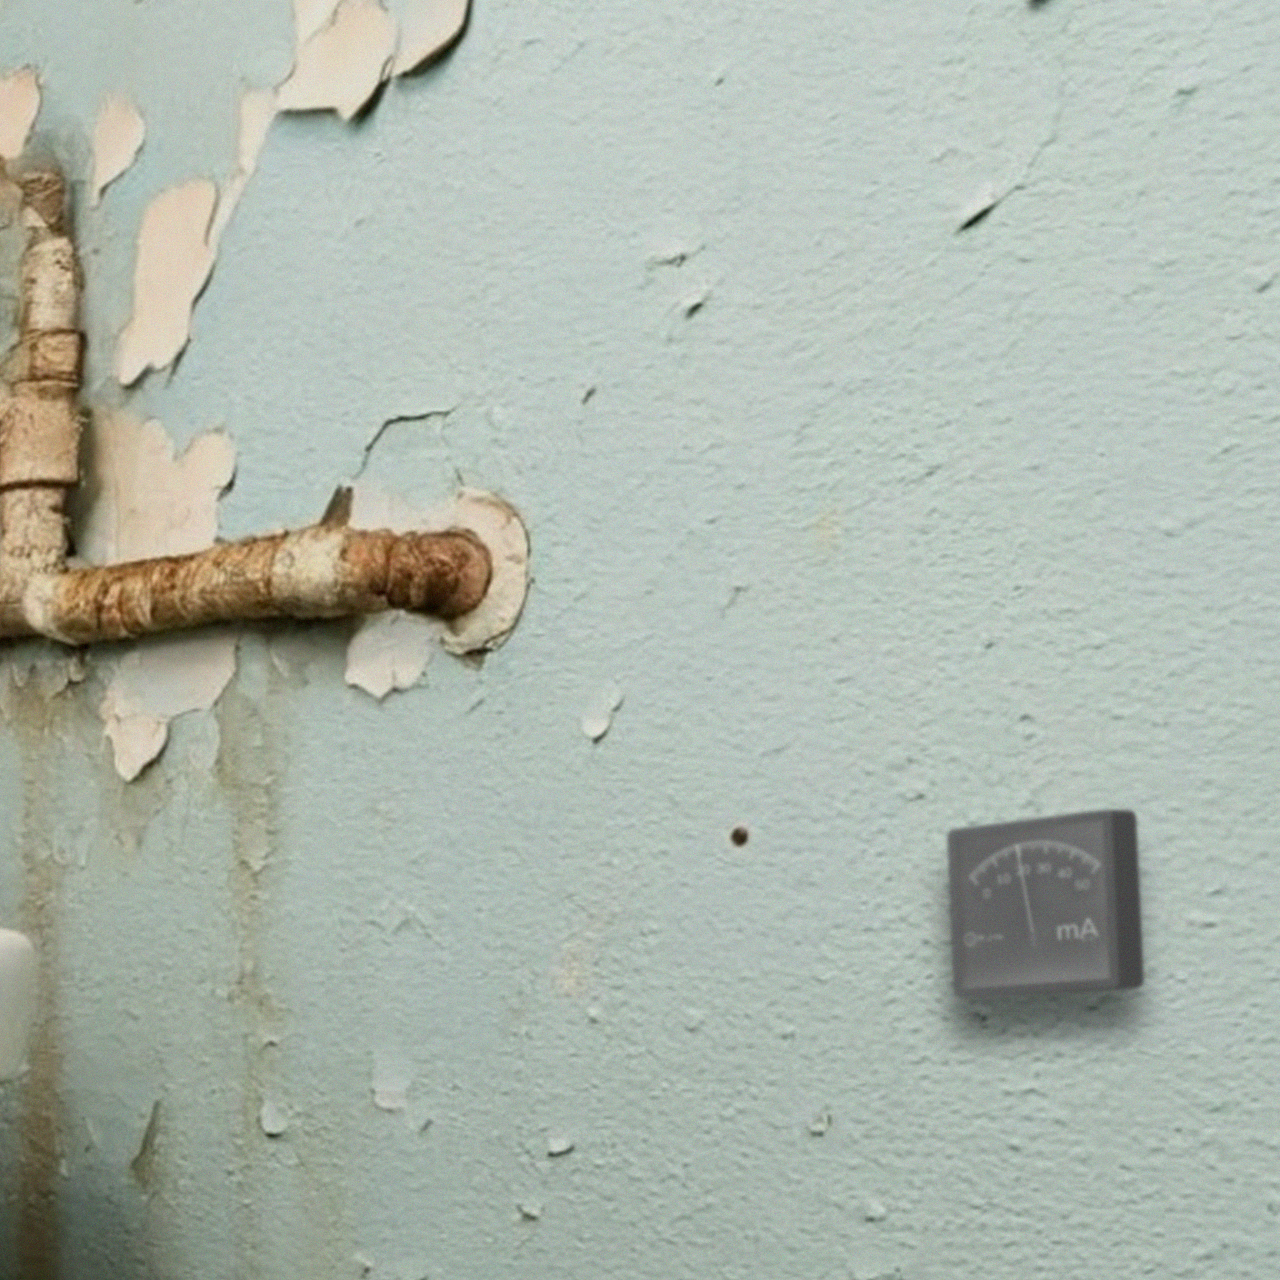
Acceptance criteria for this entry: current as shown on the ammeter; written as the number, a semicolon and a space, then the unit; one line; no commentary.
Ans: 20; mA
